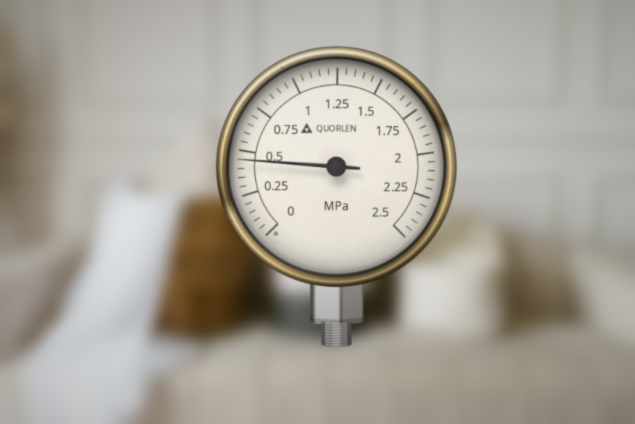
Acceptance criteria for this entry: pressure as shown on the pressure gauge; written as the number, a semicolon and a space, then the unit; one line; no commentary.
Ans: 0.45; MPa
